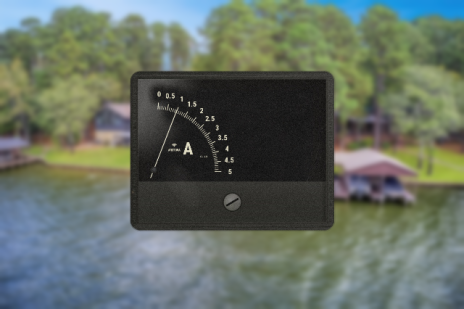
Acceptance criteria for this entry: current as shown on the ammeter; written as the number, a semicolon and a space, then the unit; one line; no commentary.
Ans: 1; A
